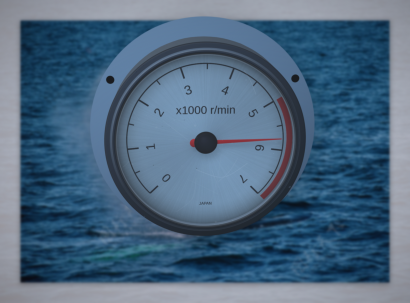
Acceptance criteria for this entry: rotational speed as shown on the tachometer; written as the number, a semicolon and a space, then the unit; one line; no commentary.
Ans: 5750; rpm
